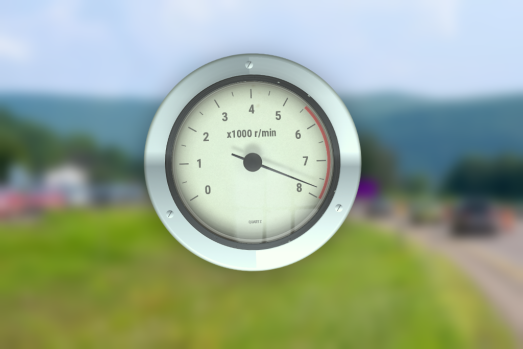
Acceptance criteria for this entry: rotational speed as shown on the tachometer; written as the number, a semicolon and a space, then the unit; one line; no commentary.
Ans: 7750; rpm
